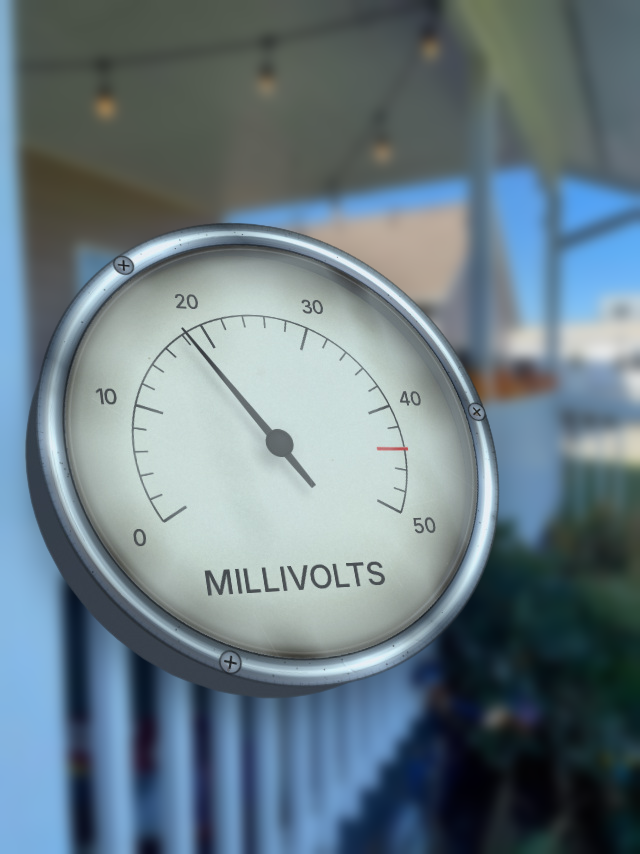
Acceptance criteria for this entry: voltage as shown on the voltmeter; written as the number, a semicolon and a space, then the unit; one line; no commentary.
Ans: 18; mV
